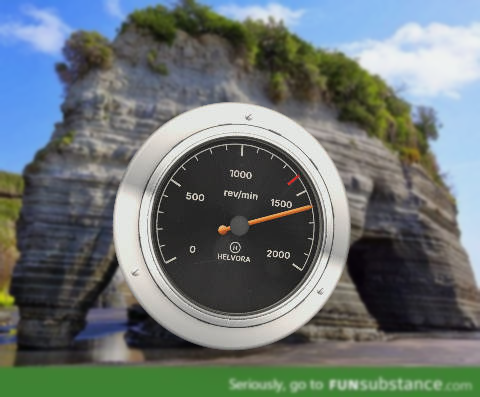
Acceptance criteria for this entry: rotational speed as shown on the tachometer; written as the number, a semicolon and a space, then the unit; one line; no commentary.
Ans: 1600; rpm
